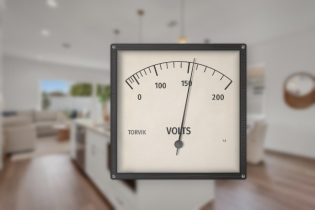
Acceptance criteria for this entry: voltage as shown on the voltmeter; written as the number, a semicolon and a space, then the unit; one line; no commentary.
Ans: 155; V
